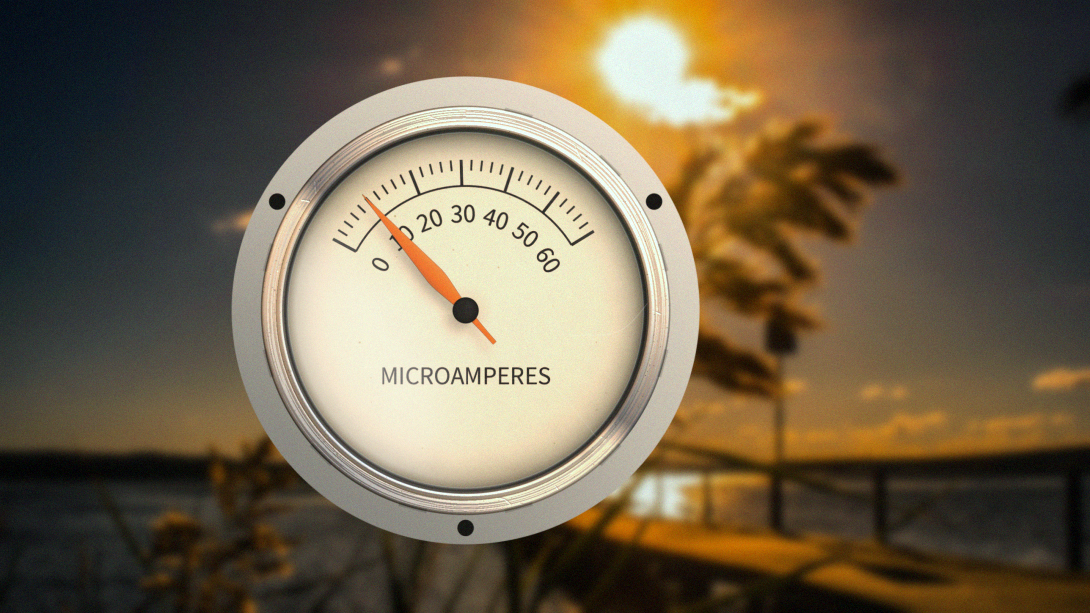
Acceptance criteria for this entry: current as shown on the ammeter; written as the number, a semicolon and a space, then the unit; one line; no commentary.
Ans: 10; µA
